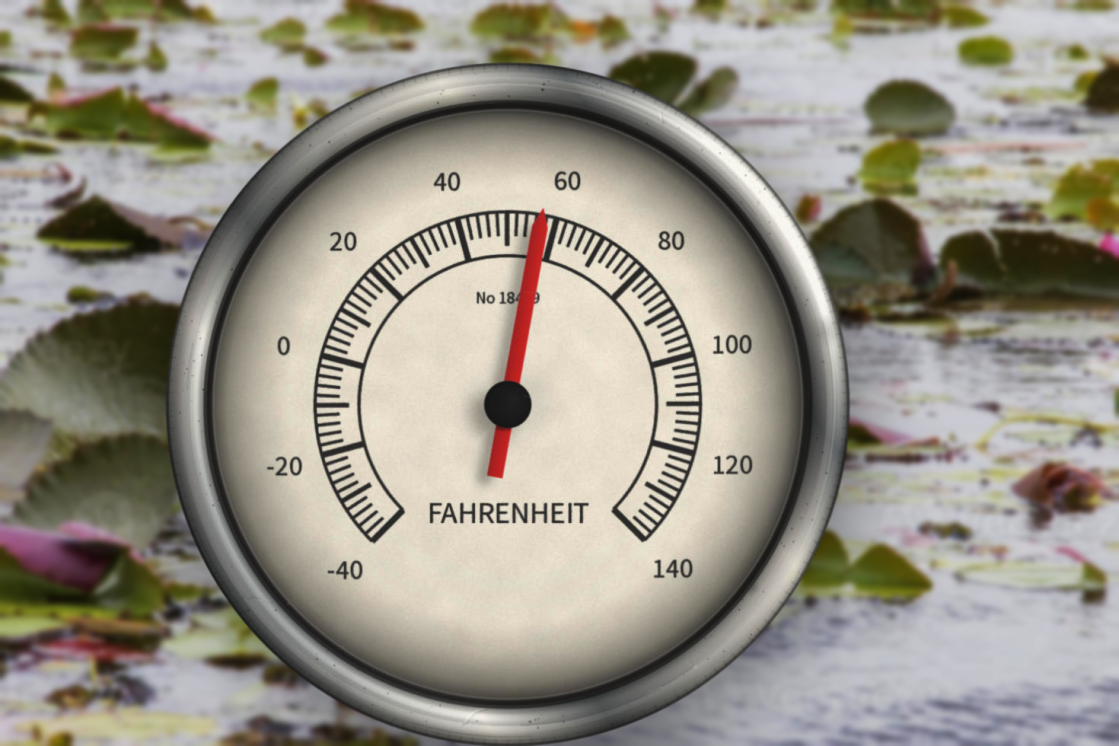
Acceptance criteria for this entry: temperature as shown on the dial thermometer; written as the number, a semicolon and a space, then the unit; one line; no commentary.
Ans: 57; °F
